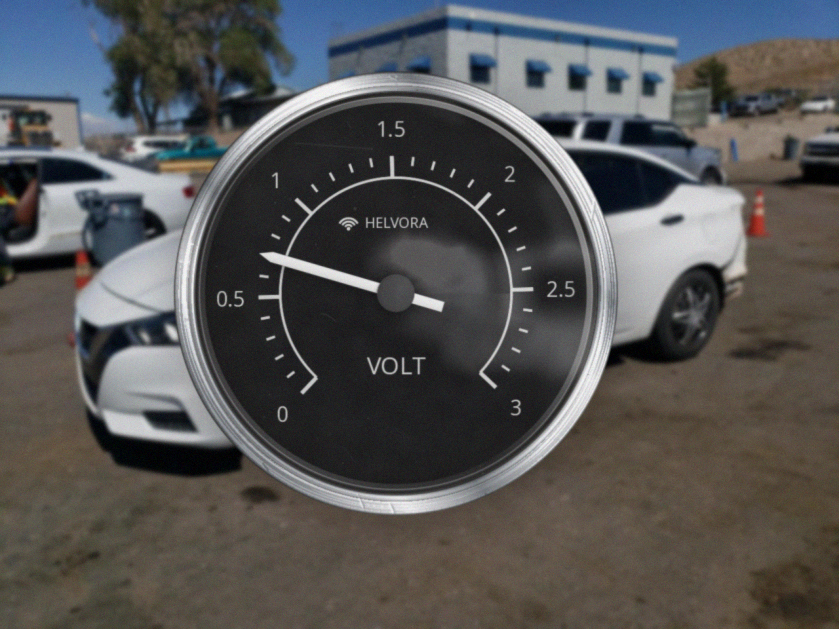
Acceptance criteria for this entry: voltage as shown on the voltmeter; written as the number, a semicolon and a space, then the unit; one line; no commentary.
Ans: 0.7; V
